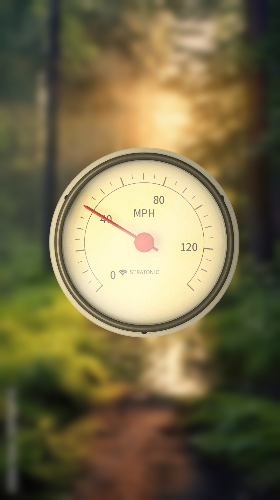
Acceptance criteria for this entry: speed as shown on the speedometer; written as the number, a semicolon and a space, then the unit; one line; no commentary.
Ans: 40; mph
